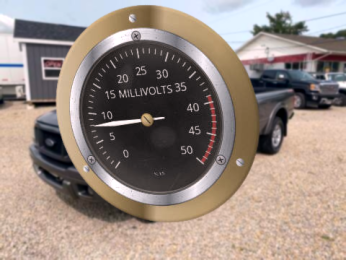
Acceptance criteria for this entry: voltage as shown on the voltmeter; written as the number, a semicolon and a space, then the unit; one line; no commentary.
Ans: 8; mV
